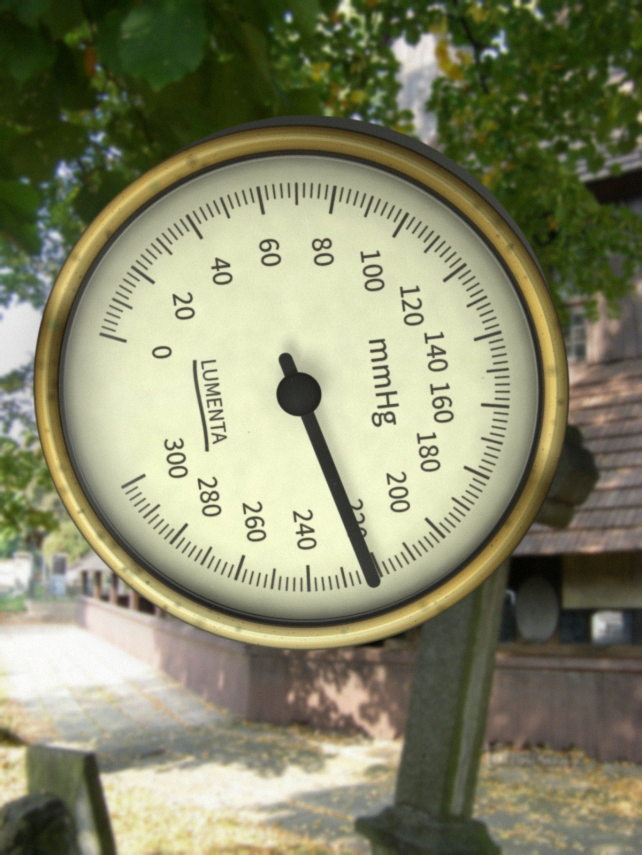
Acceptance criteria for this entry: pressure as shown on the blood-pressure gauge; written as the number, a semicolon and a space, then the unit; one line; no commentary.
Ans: 222; mmHg
